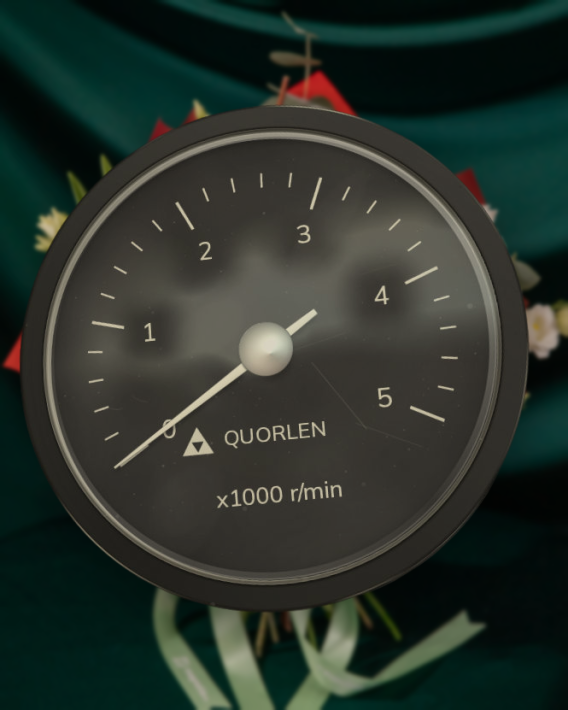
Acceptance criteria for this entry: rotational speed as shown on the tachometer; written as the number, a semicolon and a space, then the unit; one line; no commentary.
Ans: 0; rpm
